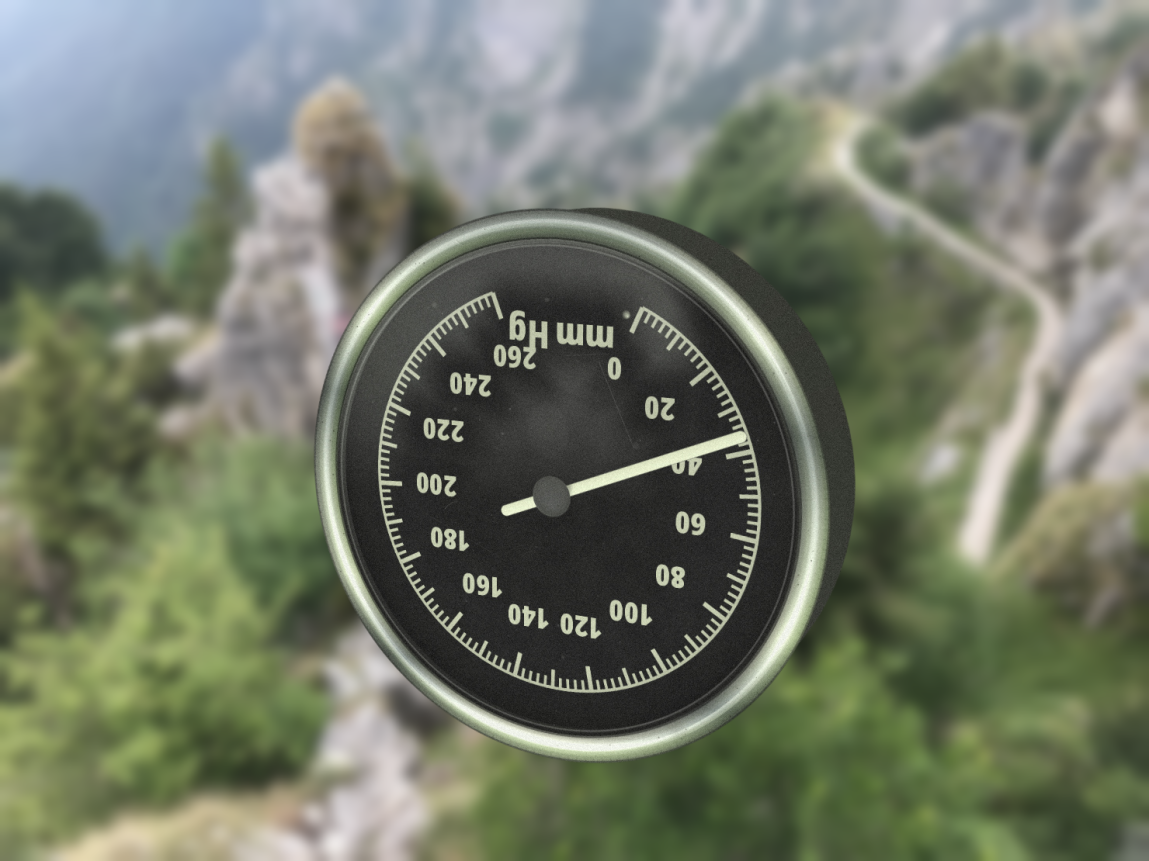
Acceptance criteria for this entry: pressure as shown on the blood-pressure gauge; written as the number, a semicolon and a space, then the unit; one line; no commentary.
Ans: 36; mmHg
